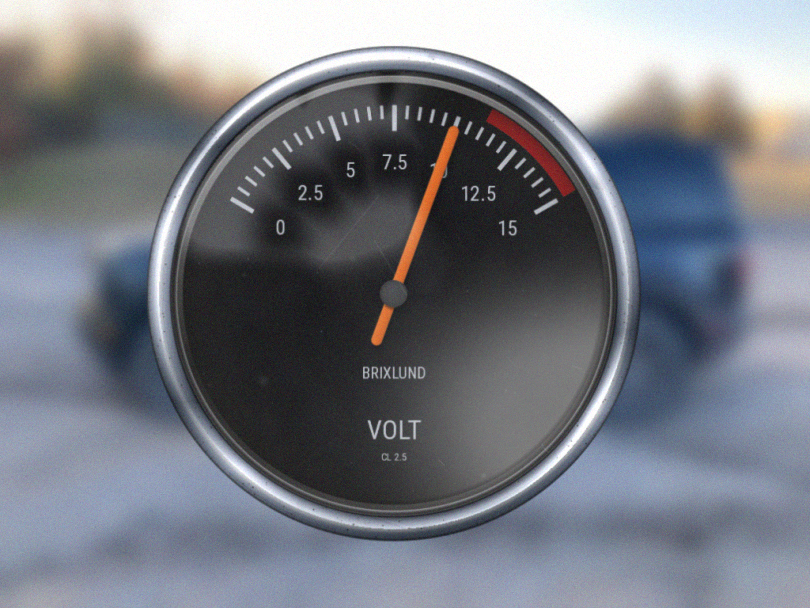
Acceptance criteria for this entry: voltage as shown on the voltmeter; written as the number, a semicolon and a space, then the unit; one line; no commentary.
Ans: 10; V
